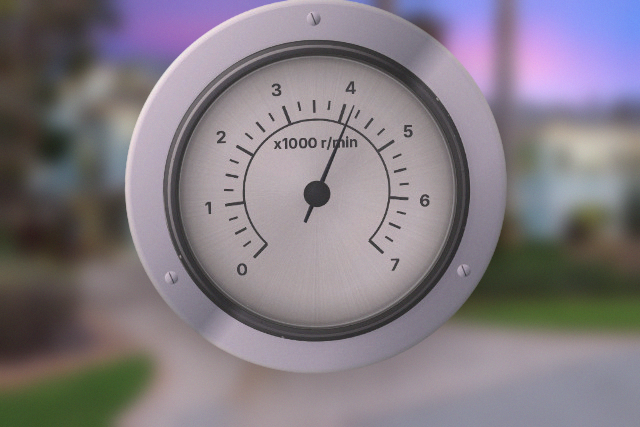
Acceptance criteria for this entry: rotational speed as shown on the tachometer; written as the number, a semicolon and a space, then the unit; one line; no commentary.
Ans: 4125; rpm
